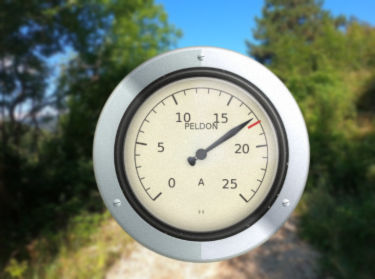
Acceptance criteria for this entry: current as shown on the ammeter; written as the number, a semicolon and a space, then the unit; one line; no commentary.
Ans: 17.5; A
